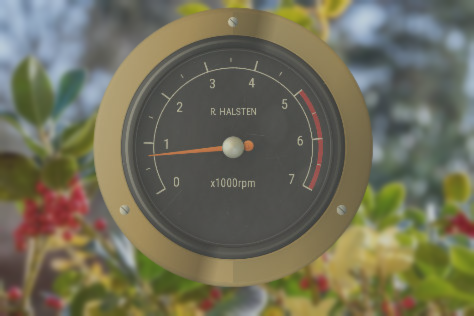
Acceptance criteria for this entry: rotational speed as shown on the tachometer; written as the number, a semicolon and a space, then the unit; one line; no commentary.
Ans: 750; rpm
